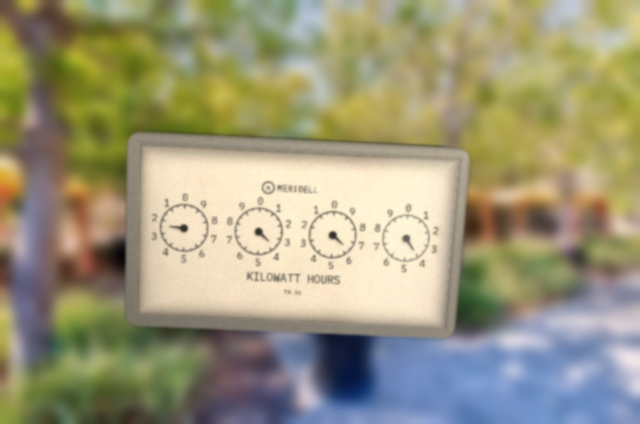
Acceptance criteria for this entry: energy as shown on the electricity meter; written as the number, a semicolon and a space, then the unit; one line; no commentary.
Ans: 2364; kWh
